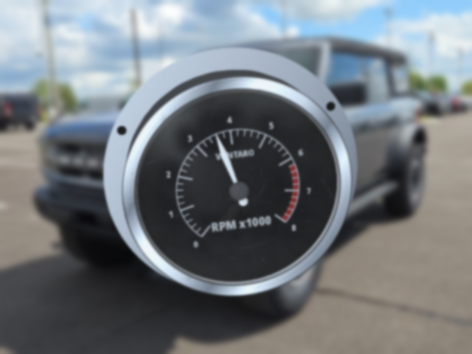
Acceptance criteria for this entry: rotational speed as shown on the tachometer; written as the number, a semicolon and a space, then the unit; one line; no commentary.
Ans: 3600; rpm
